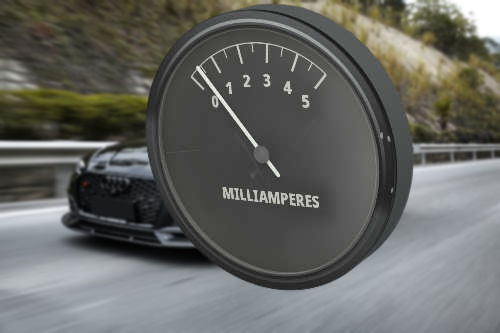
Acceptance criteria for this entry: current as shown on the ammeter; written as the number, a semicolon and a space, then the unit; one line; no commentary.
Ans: 0.5; mA
